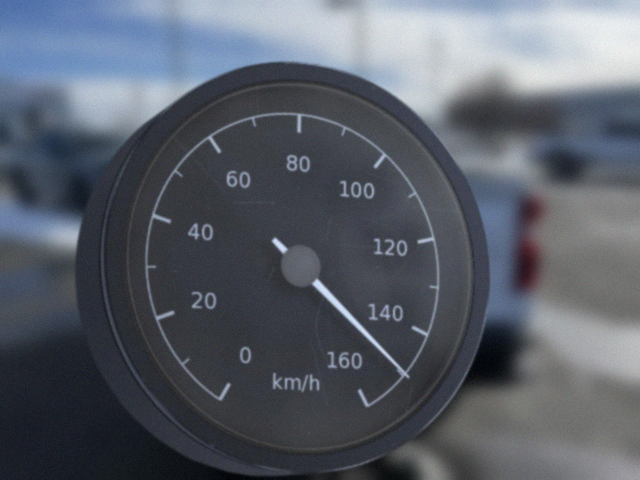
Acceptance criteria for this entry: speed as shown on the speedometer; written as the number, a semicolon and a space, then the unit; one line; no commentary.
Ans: 150; km/h
